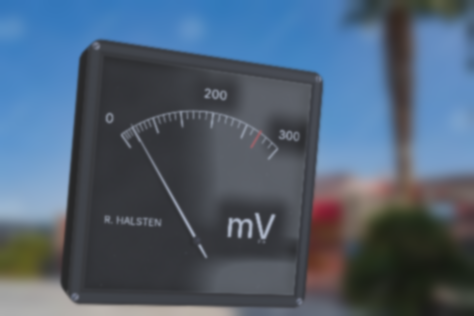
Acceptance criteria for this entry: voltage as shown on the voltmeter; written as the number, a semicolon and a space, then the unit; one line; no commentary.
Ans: 50; mV
